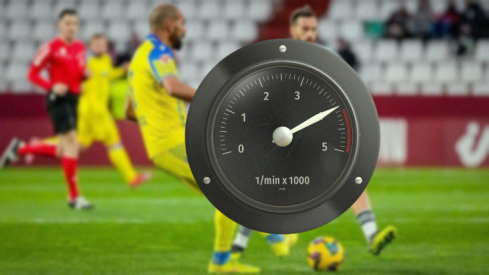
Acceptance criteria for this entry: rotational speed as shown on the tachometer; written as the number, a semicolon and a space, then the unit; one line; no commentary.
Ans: 4000; rpm
